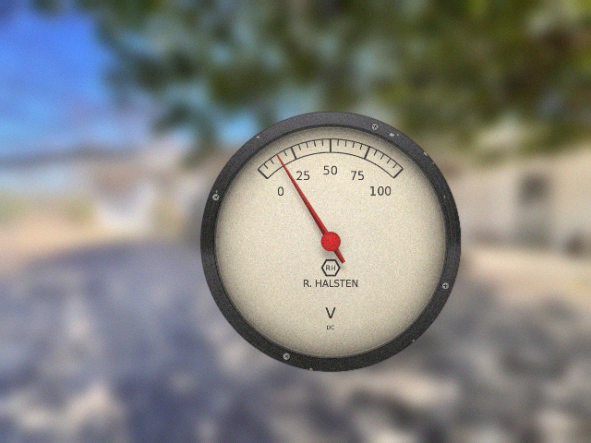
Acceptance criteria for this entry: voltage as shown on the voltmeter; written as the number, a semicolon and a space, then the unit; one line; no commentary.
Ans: 15; V
